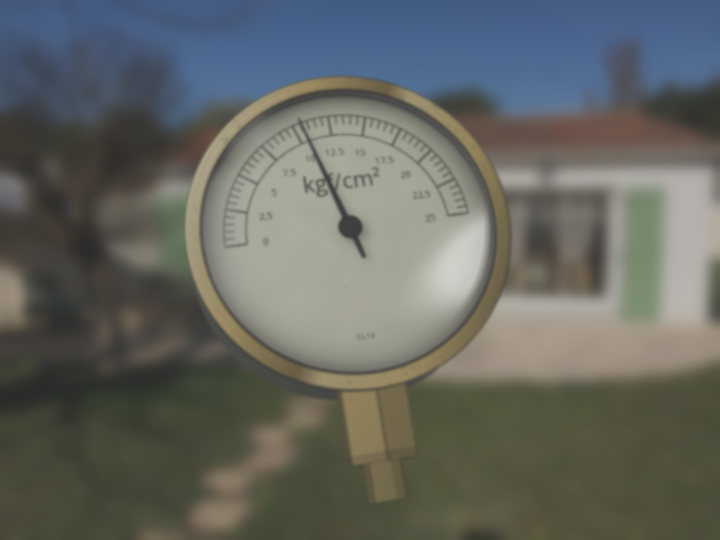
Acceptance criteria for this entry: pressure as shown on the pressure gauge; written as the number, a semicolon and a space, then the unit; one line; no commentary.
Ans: 10.5; kg/cm²
